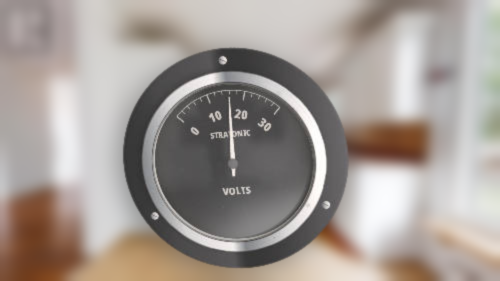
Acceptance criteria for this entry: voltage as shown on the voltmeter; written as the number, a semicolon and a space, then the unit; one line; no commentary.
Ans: 16; V
